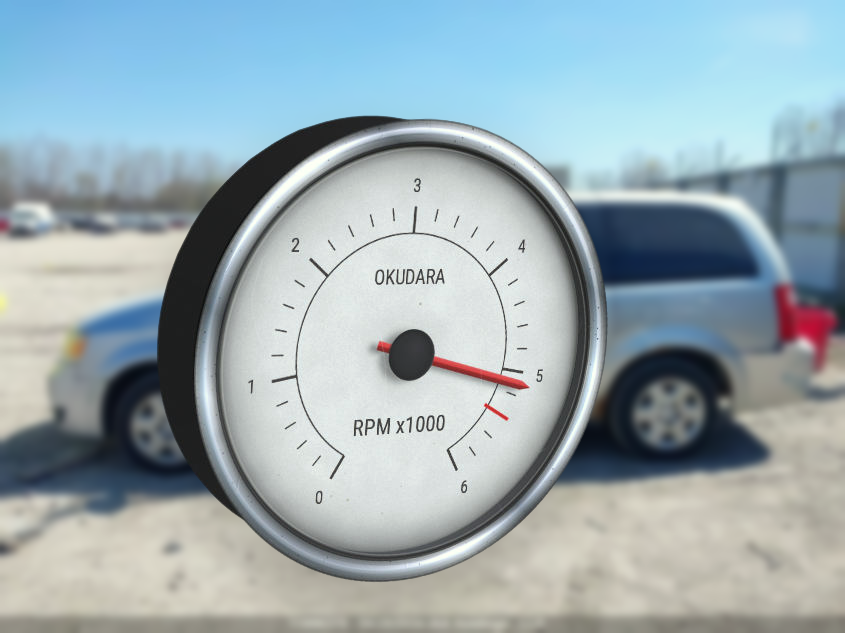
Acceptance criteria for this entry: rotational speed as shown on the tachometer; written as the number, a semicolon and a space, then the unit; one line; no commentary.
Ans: 5100; rpm
